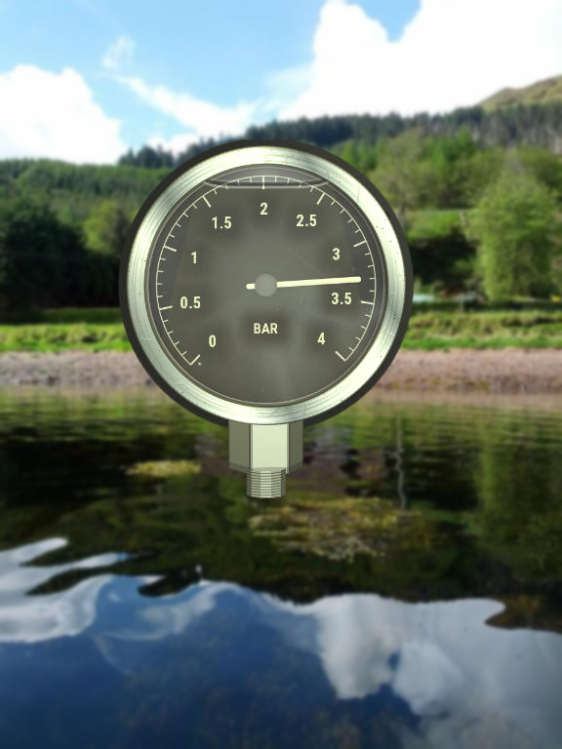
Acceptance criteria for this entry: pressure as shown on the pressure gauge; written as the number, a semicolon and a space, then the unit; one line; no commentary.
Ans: 3.3; bar
